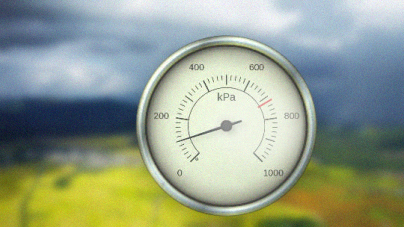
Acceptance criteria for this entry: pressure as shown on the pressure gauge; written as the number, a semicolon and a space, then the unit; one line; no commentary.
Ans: 100; kPa
